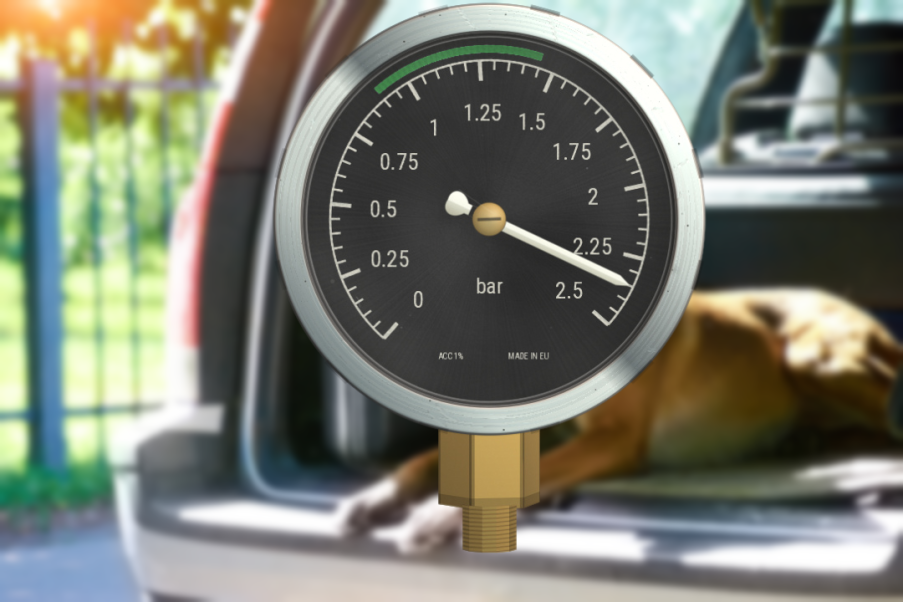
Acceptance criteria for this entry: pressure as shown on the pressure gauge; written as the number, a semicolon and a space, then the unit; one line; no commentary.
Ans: 2.35; bar
